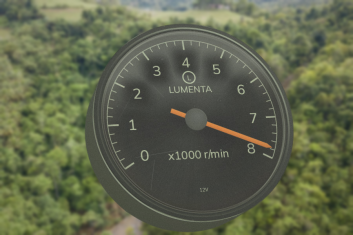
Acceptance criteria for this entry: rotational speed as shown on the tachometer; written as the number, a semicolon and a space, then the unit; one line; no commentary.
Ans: 7800; rpm
